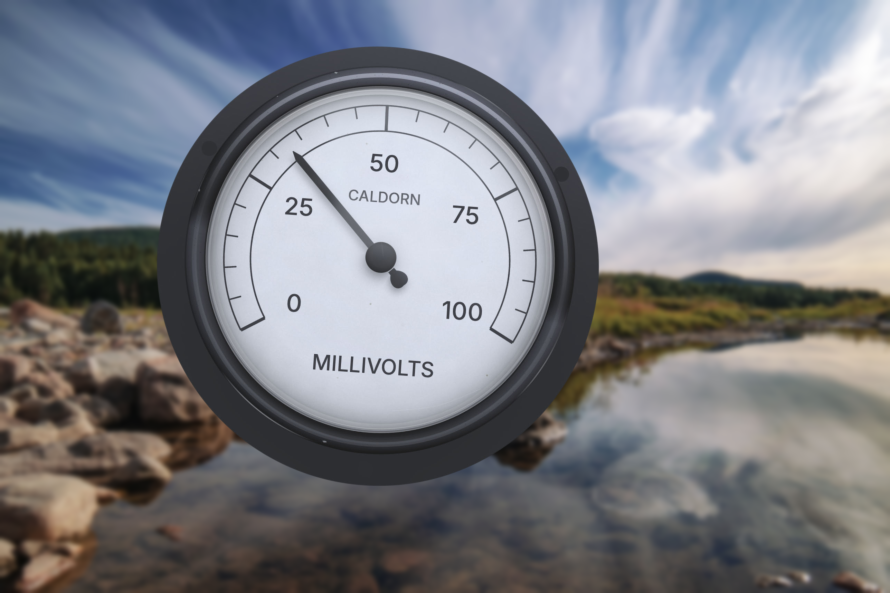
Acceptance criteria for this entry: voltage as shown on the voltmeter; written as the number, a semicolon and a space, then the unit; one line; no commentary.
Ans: 32.5; mV
